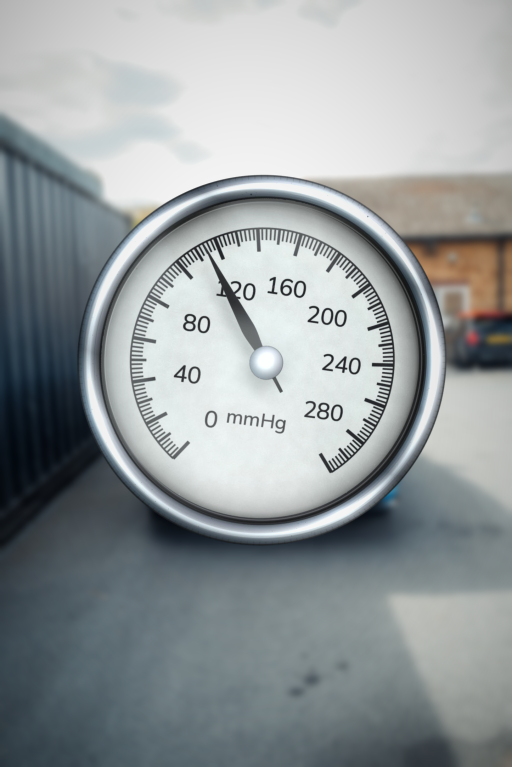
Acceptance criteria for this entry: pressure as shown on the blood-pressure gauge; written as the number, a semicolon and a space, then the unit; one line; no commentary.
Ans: 114; mmHg
